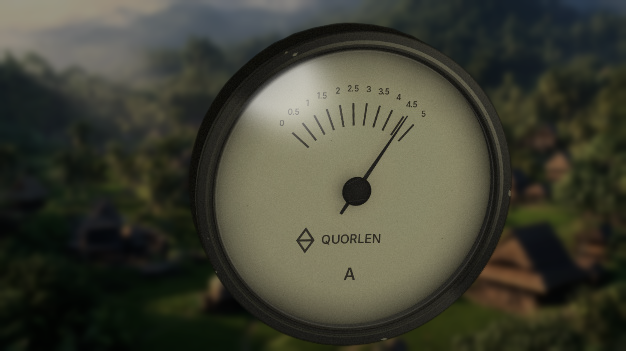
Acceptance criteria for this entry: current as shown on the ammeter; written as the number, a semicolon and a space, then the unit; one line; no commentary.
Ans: 4.5; A
